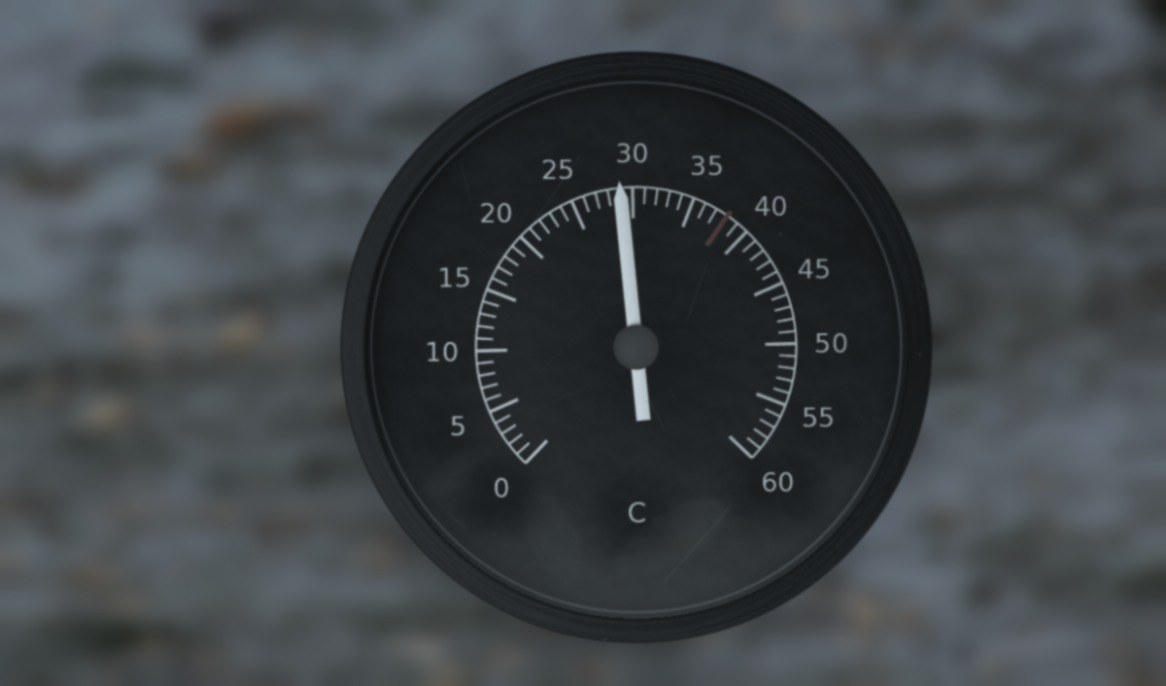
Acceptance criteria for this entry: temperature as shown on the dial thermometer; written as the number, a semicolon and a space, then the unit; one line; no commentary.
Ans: 29; °C
